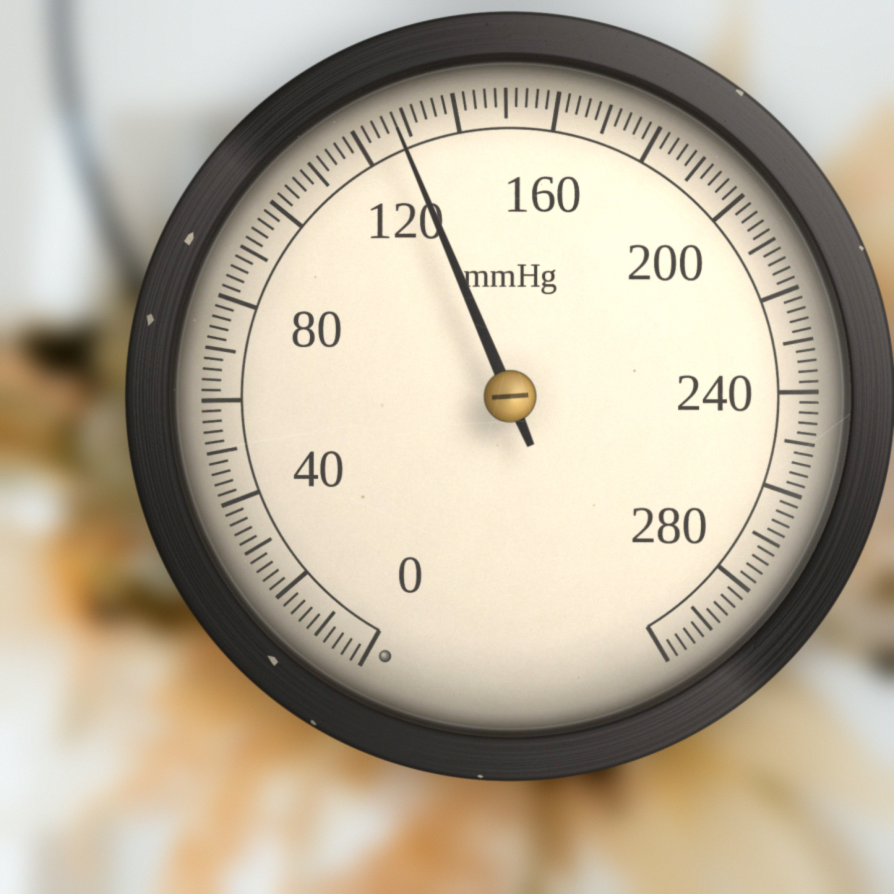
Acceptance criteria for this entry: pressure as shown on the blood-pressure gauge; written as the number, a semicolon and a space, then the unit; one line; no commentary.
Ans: 128; mmHg
